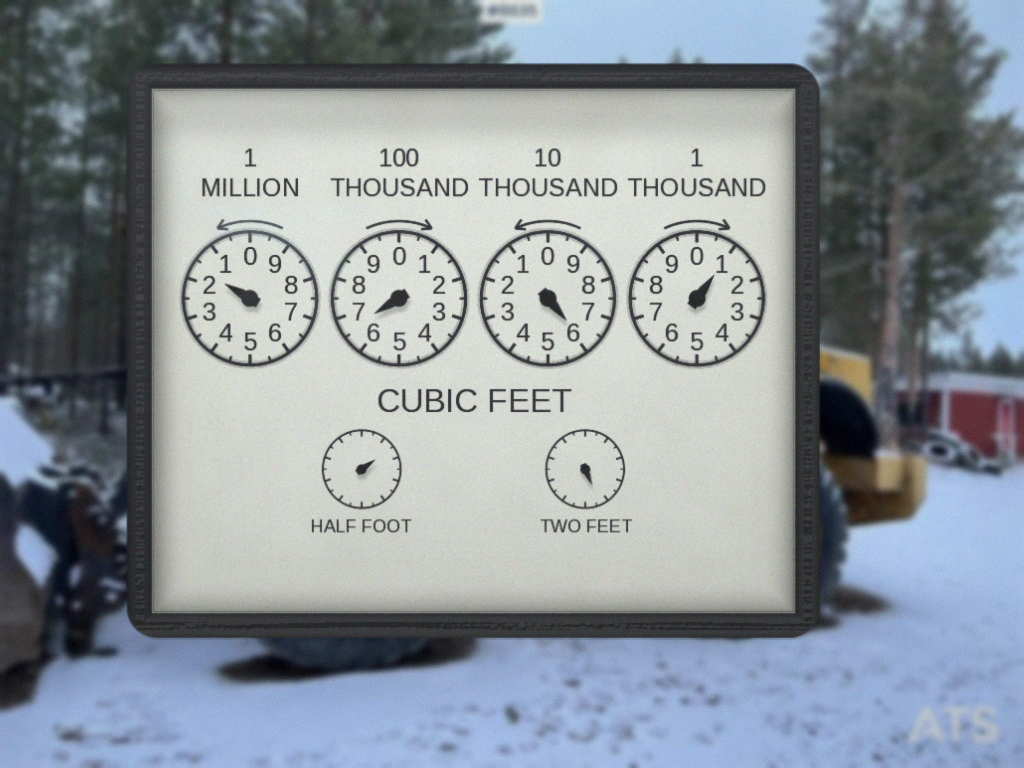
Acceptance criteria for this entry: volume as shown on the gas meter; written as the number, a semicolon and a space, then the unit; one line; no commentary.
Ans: 166100; ft³
